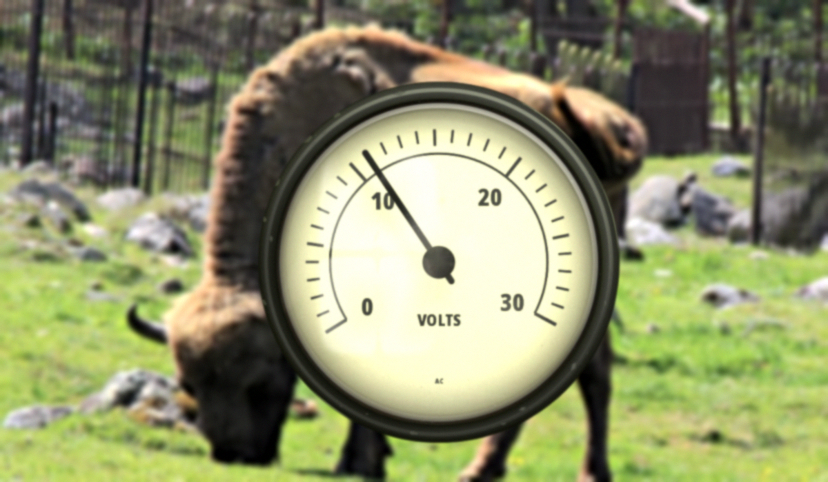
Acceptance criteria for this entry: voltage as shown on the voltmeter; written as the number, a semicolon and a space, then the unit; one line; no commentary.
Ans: 11; V
